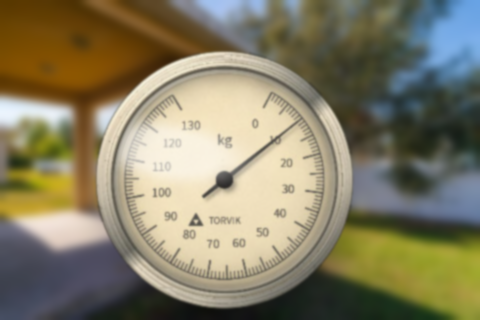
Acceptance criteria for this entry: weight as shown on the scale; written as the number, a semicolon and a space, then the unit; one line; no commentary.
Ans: 10; kg
